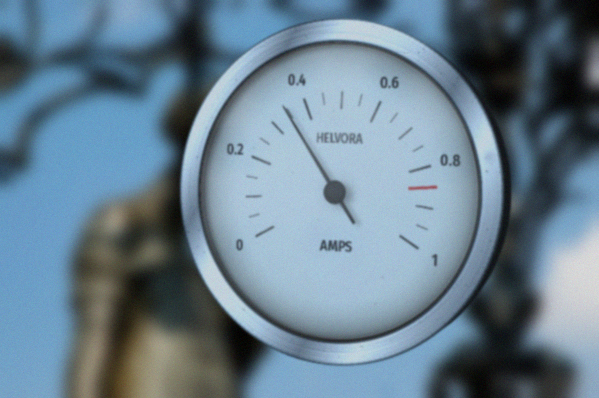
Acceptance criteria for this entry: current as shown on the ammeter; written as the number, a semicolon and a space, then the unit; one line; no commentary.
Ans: 0.35; A
